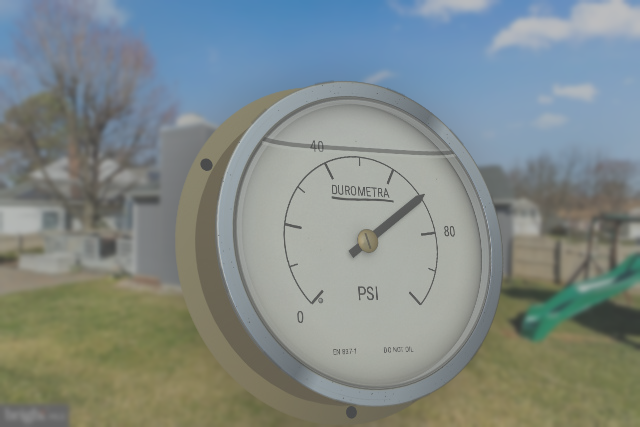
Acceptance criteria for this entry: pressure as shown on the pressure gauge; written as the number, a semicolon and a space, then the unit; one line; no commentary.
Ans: 70; psi
